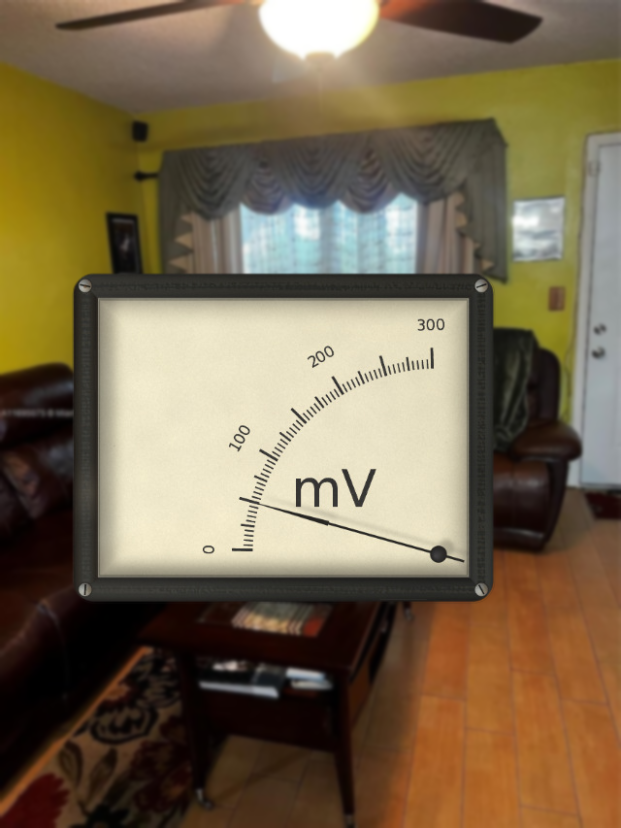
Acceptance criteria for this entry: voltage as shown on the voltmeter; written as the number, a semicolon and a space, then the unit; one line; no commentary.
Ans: 50; mV
